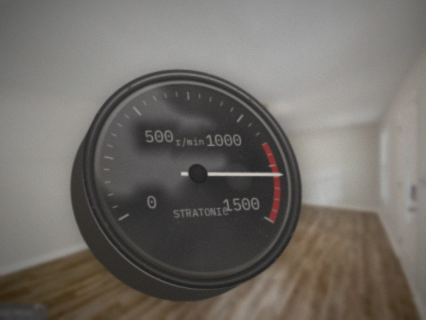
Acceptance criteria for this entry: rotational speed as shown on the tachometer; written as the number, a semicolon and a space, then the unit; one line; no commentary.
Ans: 1300; rpm
